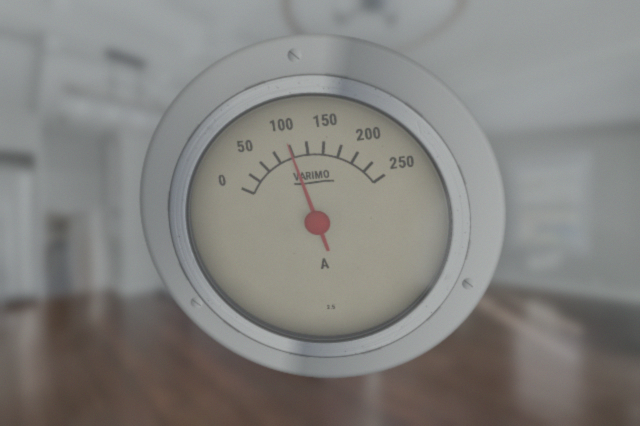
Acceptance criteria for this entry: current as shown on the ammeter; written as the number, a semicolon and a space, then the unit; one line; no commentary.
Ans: 100; A
